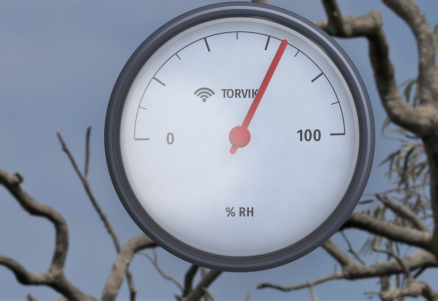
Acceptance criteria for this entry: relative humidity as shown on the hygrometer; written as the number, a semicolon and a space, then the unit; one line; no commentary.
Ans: 65; %
